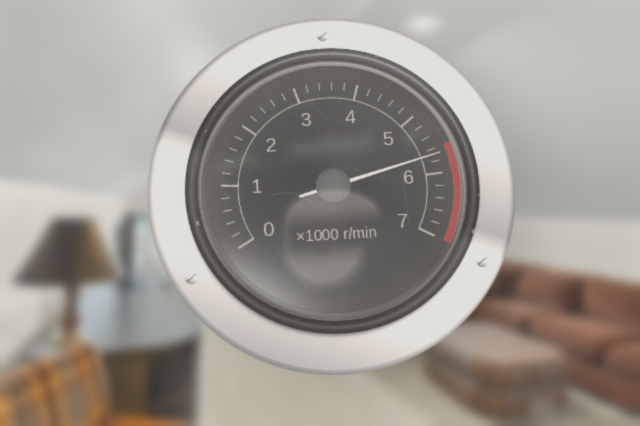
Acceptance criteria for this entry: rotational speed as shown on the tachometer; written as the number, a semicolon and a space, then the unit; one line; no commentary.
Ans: 5700; rpm
